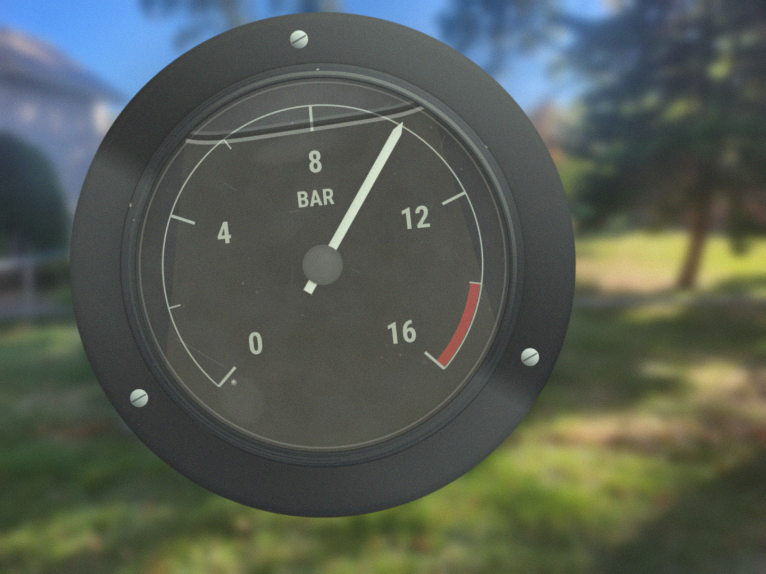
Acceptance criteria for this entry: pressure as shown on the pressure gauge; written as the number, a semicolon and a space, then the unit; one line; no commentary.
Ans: 10; bar
